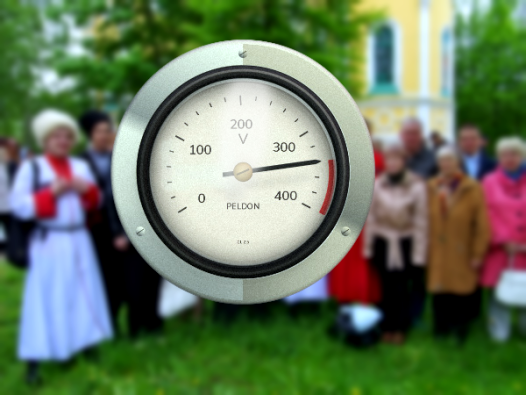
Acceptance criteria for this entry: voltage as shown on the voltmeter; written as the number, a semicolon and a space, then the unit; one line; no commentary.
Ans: 340; V
